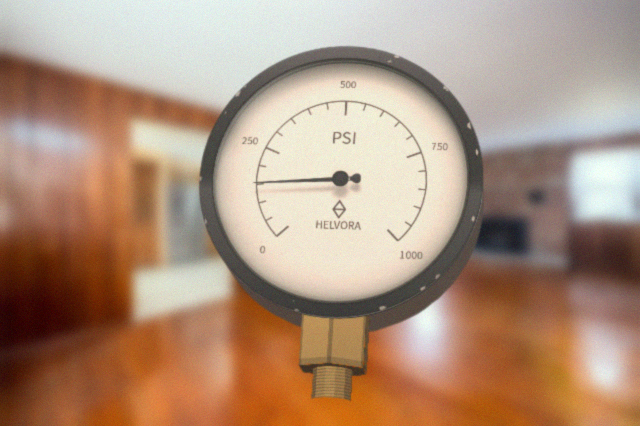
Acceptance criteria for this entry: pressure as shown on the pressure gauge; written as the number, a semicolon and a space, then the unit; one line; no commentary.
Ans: 150; psi
